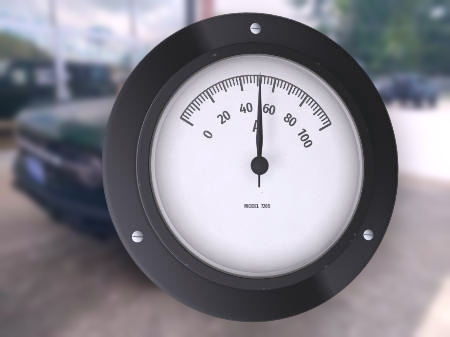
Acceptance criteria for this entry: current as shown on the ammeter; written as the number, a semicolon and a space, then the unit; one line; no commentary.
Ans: 50; A
